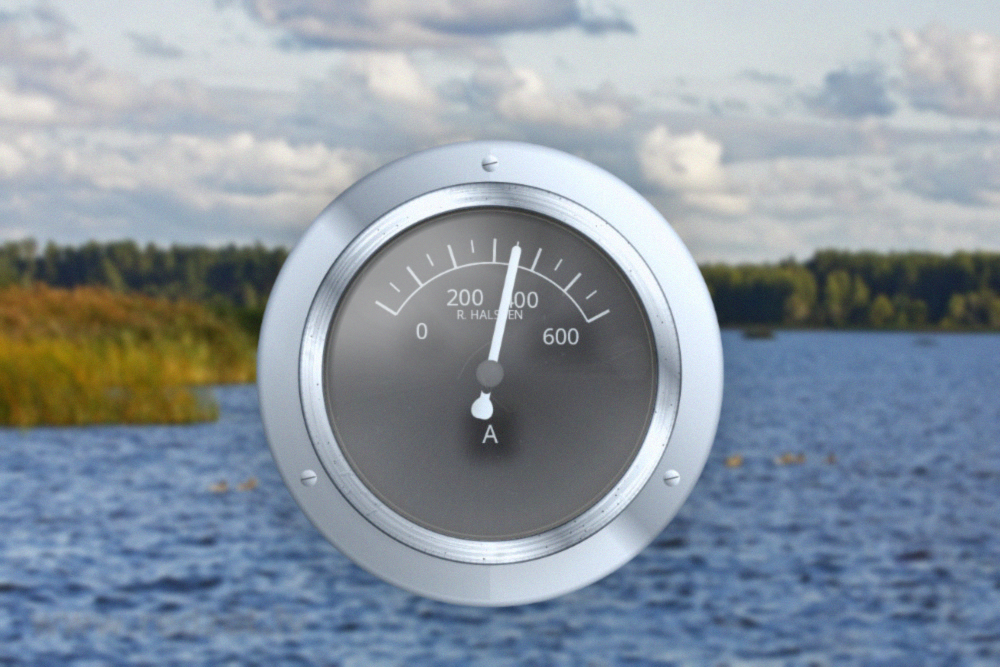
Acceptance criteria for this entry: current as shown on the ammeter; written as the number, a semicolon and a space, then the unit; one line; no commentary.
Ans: 350; A
